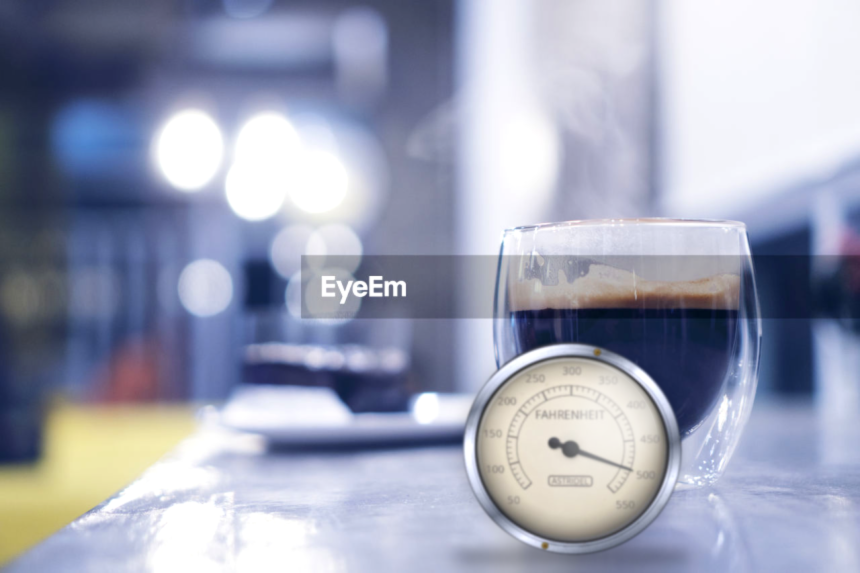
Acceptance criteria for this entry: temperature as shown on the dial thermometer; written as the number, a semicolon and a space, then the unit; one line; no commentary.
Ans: 500; °F
